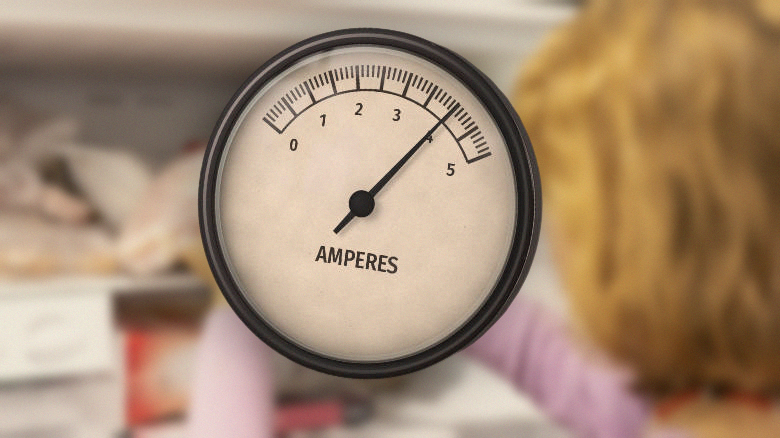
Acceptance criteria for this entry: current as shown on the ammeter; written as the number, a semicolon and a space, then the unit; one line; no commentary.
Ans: 4; A
